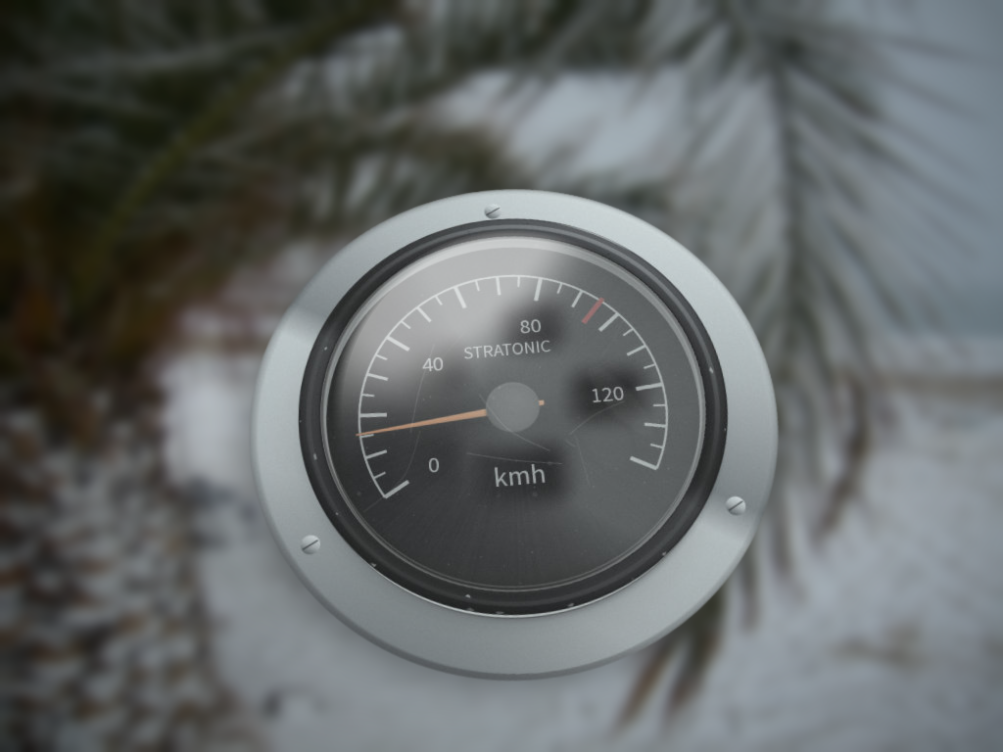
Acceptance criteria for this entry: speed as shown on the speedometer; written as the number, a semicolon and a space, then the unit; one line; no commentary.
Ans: 15; km/h
